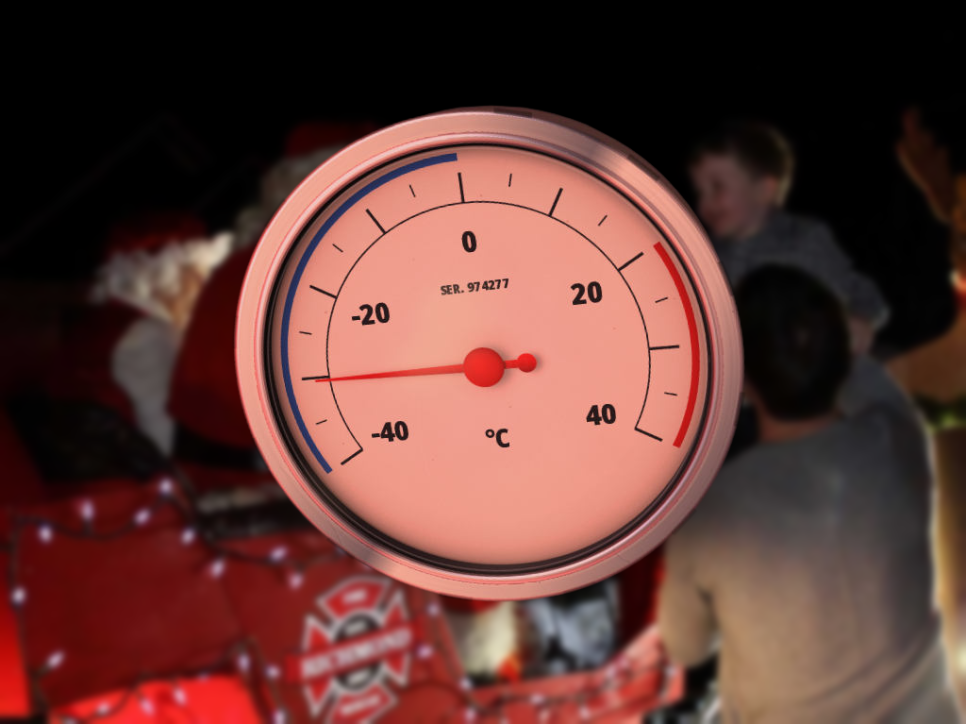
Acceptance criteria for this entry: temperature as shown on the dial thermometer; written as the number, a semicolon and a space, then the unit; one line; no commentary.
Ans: -30; °C
